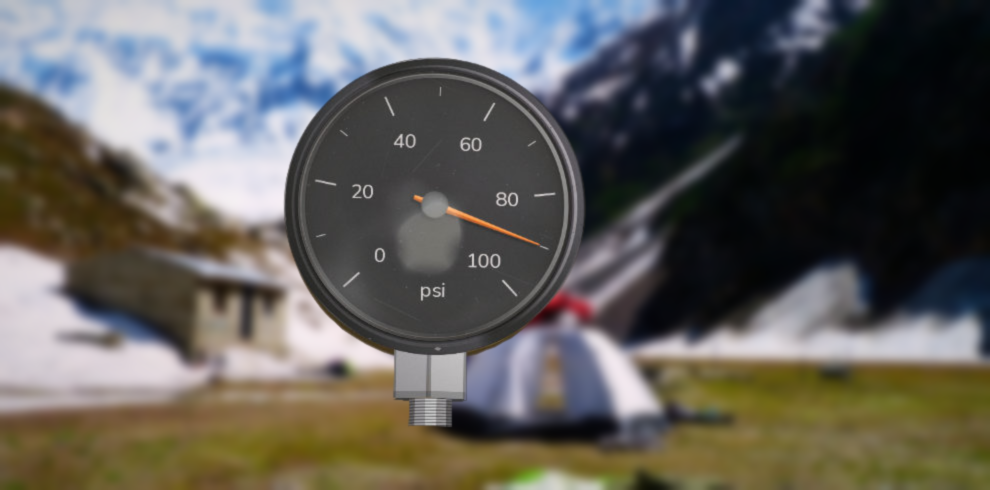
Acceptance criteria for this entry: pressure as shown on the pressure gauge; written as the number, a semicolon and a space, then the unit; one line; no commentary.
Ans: 90; psi
